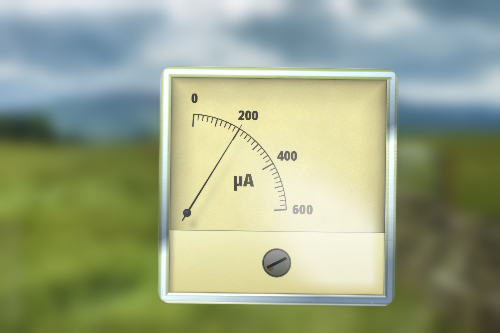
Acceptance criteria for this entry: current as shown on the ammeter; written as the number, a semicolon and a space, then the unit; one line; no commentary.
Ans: 200; µA
